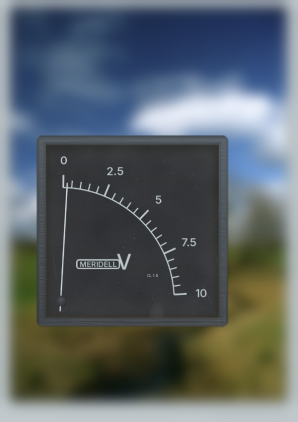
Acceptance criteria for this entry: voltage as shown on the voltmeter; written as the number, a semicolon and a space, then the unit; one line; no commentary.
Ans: 0.25; V
